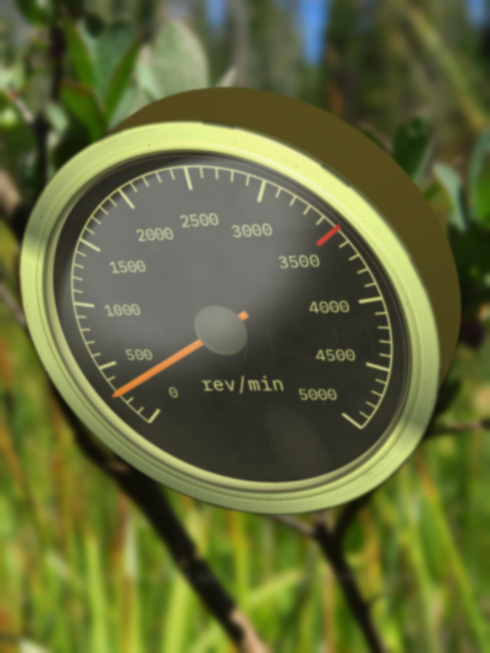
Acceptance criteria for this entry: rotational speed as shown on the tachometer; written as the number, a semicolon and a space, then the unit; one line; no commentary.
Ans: 300; rpm
